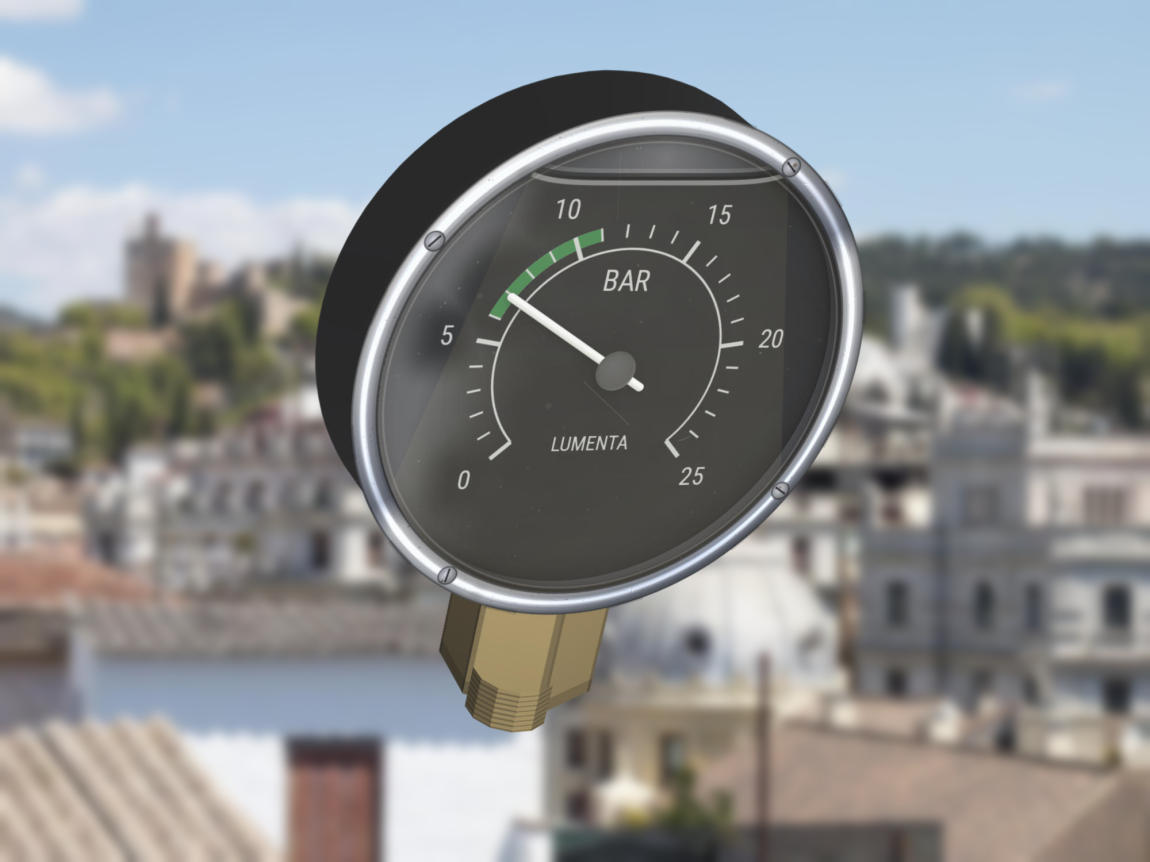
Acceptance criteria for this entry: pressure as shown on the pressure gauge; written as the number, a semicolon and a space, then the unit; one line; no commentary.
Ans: 7; bar
